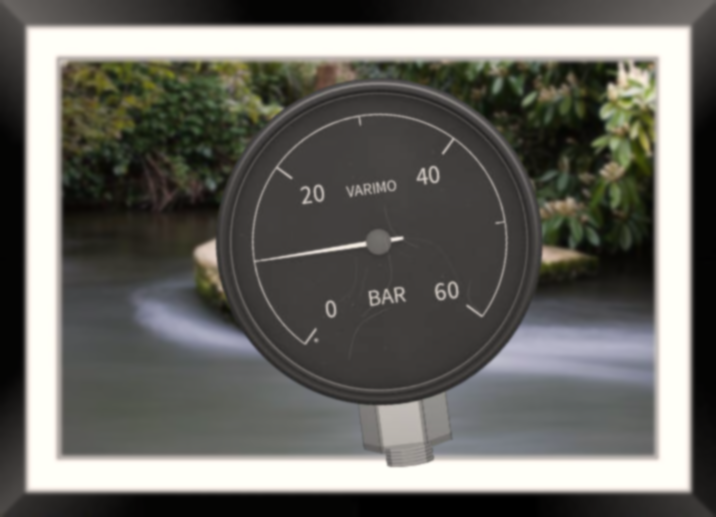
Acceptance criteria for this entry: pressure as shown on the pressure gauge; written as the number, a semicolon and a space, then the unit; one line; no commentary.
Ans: 10; bar
